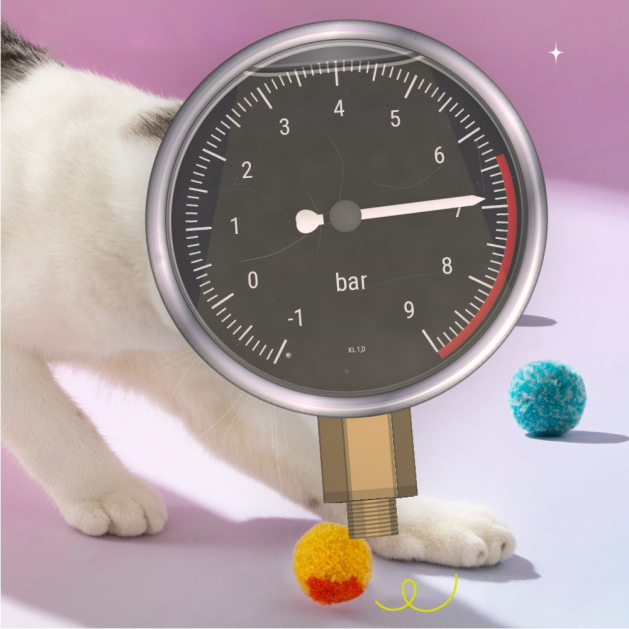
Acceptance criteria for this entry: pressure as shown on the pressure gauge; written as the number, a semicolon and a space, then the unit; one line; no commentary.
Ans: 6.9; bar
